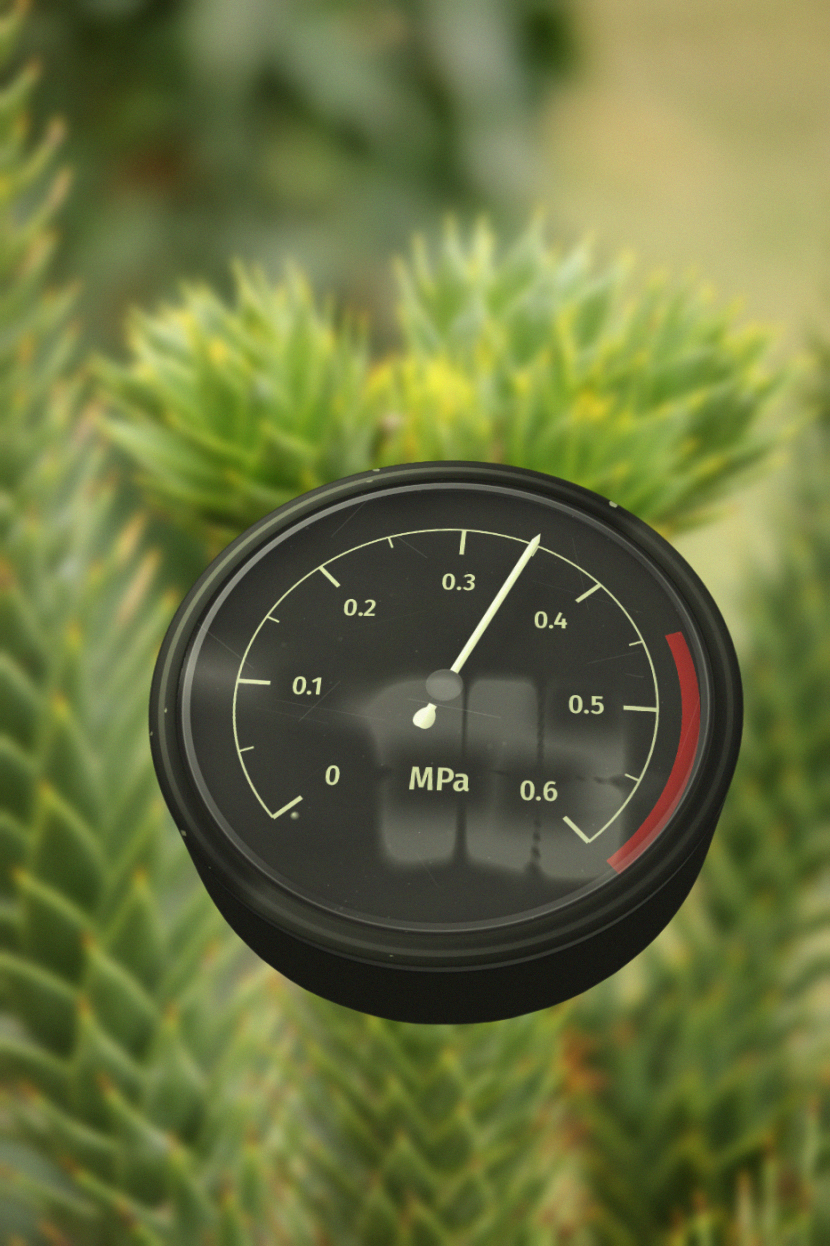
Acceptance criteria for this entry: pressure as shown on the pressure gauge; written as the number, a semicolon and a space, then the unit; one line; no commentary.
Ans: 0.35; MPa
